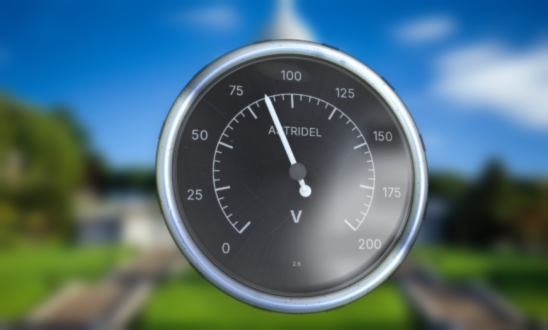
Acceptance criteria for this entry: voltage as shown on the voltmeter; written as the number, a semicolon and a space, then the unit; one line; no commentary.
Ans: 85; V
